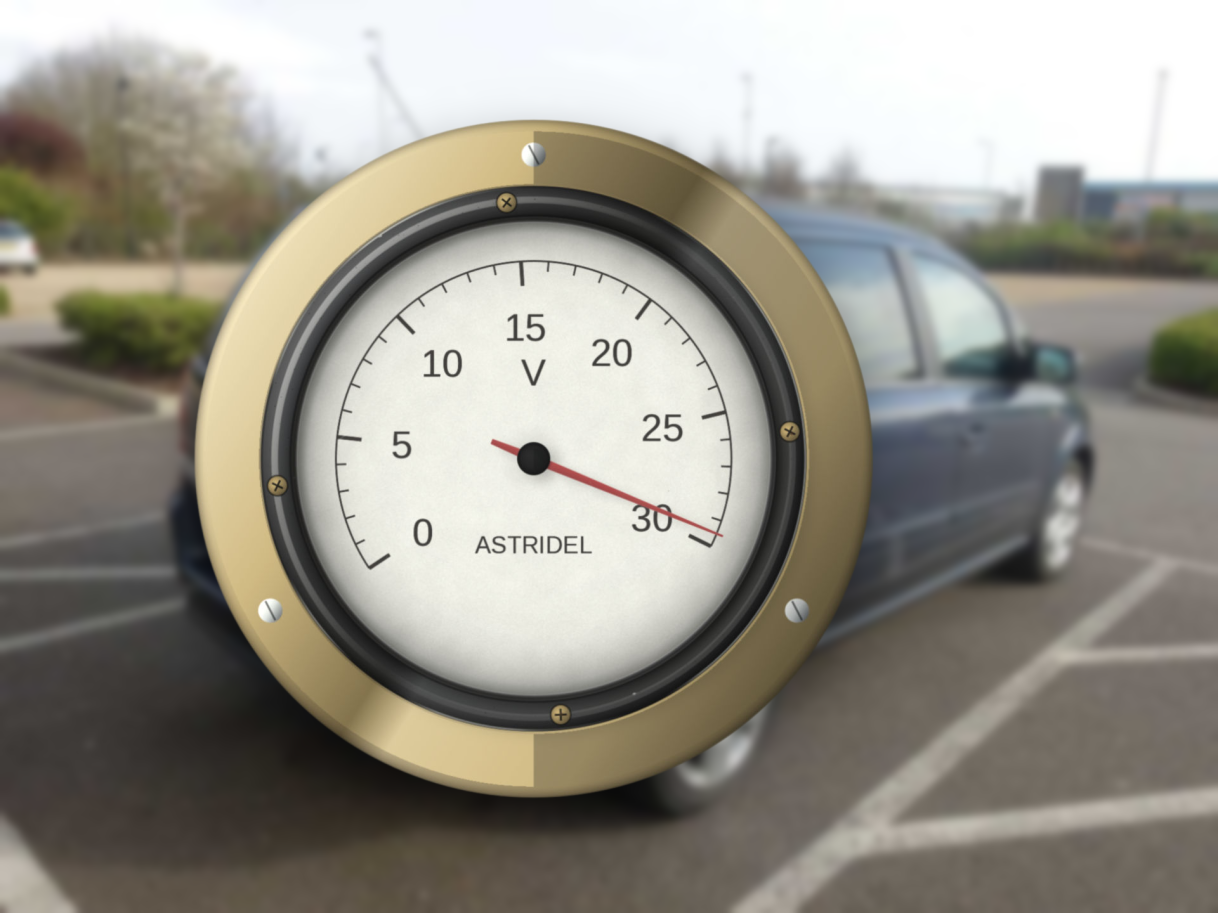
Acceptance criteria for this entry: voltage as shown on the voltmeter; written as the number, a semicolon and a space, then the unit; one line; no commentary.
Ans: 29.5; V
